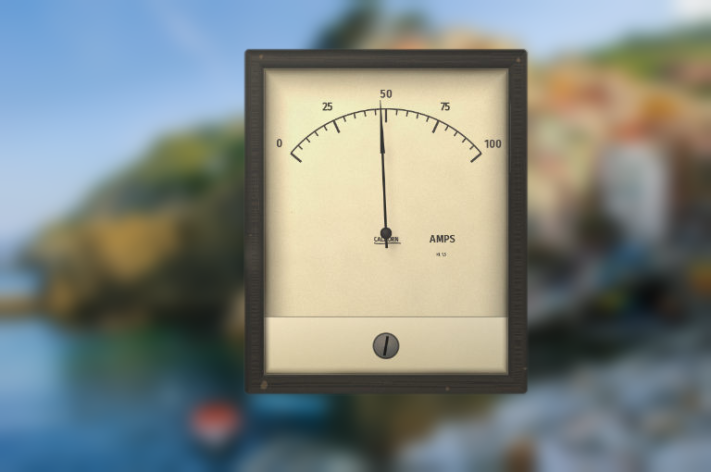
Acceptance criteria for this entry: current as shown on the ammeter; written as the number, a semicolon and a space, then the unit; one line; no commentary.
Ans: 47.5; A
